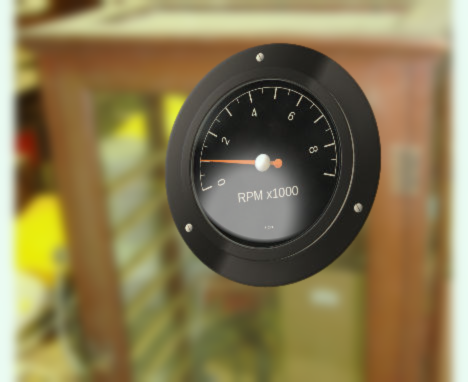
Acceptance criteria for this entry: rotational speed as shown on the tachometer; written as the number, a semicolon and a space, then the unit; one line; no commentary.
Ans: 1000; rpm
